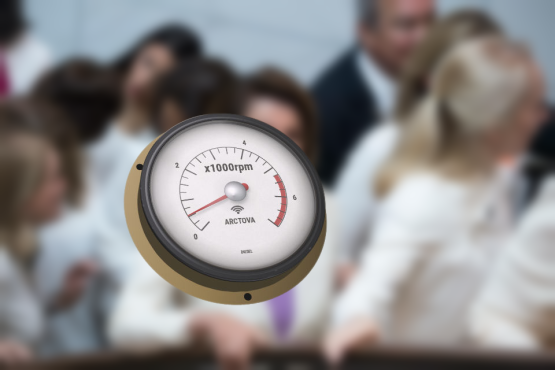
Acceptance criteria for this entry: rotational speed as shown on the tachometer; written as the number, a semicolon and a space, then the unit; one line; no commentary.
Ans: 500; rpm
